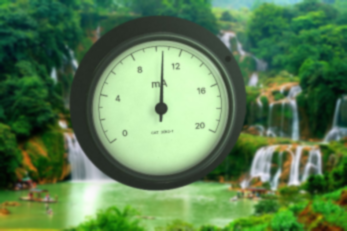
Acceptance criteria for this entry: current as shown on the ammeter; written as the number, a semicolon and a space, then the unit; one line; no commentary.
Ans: 10.5; mA
